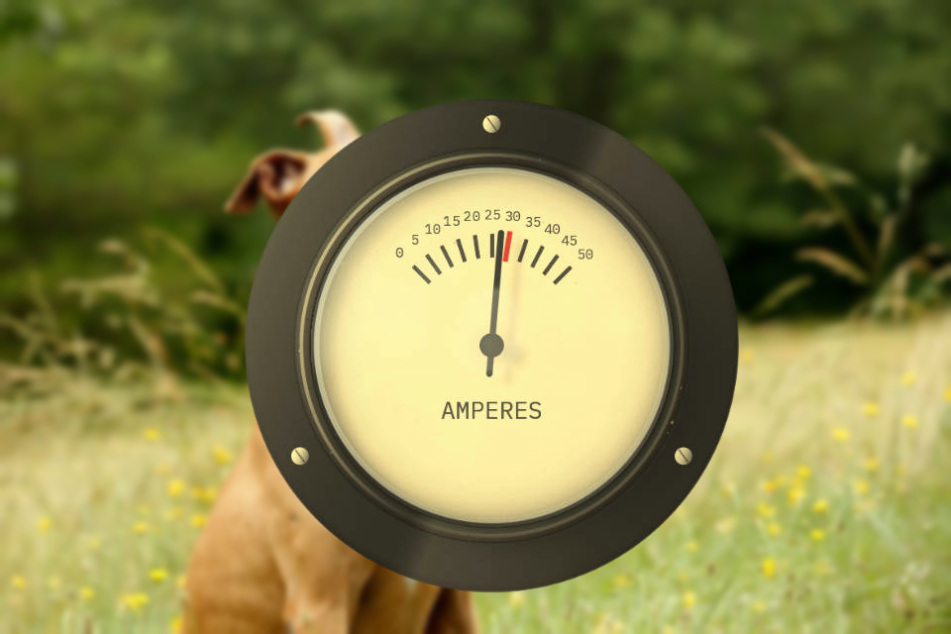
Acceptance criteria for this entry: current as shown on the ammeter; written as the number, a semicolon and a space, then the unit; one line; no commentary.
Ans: 27.5; A
